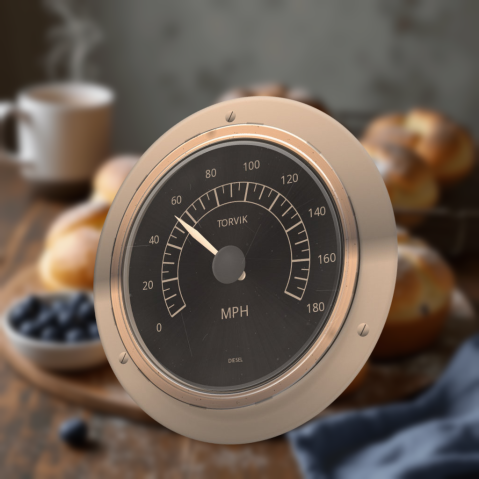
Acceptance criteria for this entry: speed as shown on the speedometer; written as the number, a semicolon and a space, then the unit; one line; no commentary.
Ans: 55; mph
